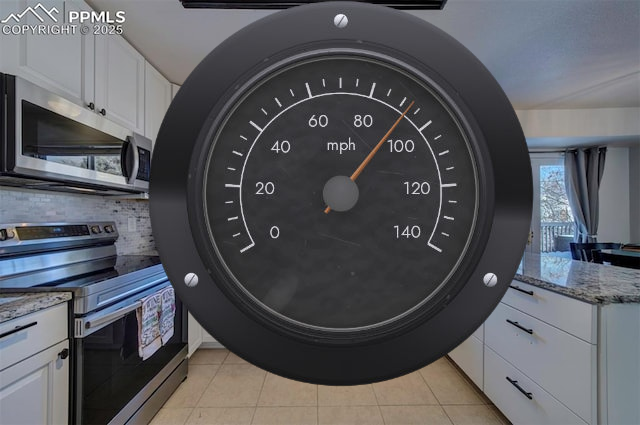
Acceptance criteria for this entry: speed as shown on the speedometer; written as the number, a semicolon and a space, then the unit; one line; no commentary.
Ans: 92.5; mph
